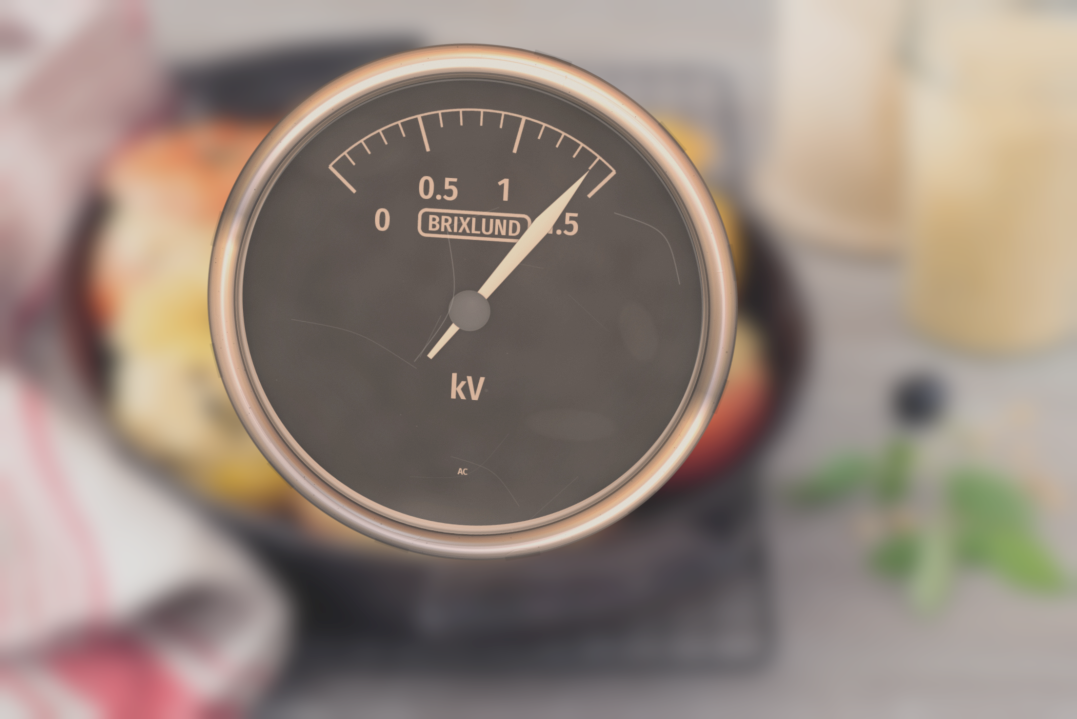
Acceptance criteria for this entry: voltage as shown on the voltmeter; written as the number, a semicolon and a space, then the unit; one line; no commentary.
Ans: 1.4; kV
